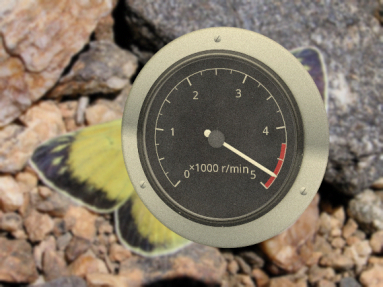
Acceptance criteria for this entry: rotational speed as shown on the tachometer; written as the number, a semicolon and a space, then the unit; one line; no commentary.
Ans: 4750; rpm
